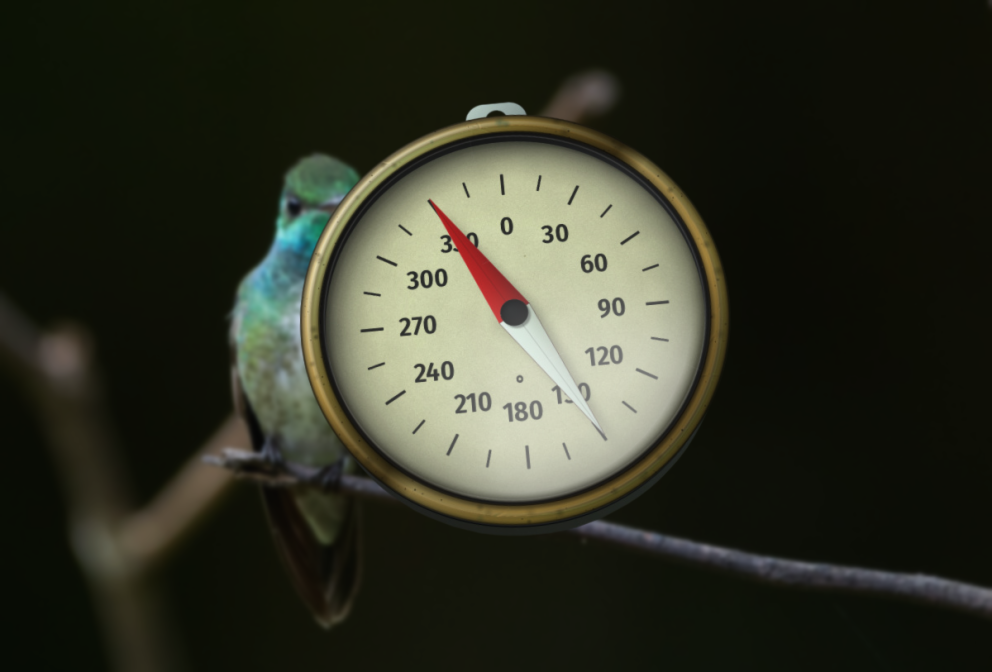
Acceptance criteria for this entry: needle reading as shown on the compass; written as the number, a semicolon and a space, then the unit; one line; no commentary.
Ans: 330; °
